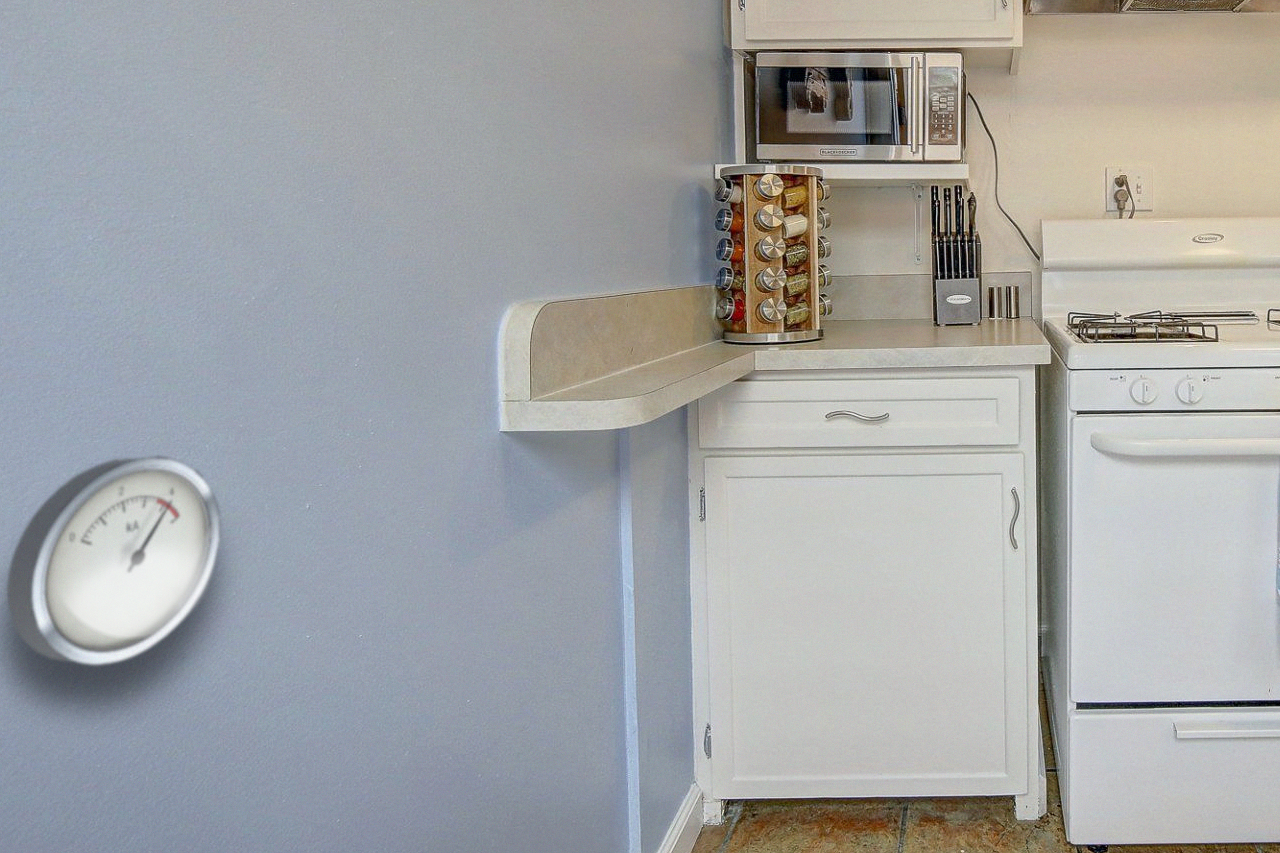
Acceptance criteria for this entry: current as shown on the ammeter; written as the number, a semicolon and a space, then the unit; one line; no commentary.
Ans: 4; kA
